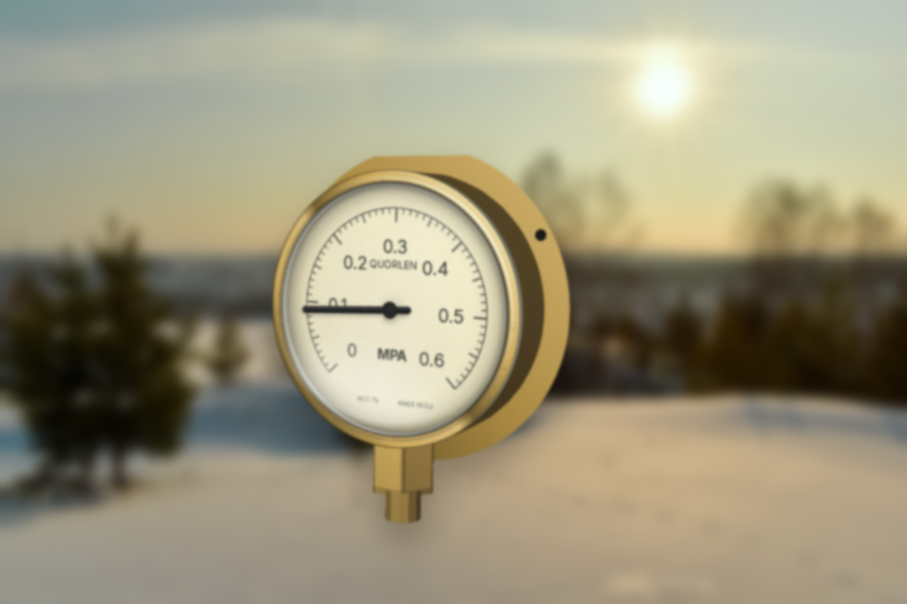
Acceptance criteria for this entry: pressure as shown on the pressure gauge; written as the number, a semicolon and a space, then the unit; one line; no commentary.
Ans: 0.09; MPa
